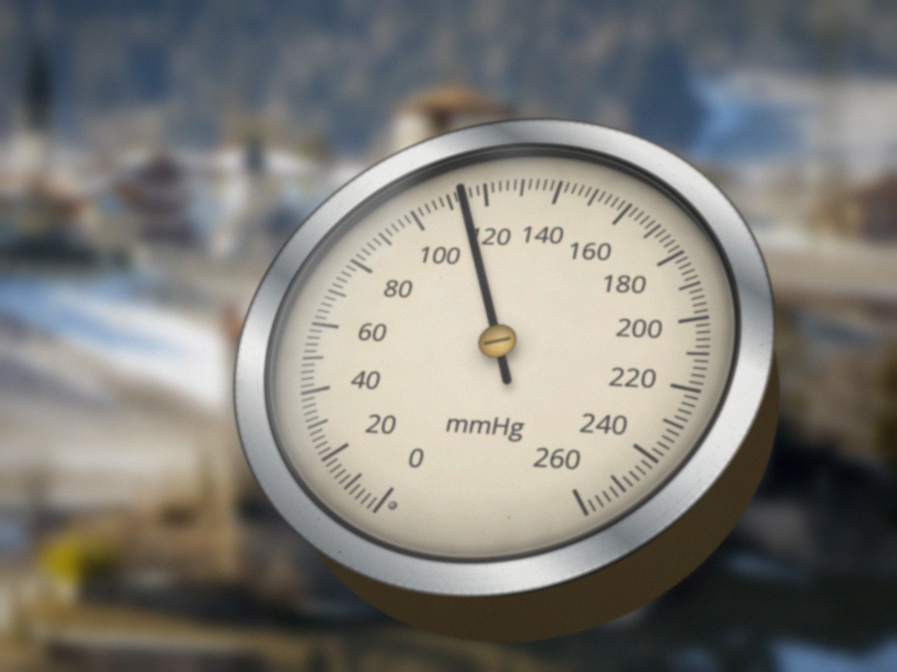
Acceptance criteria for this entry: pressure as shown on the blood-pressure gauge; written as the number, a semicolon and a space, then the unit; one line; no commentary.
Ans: 114; mmHg
